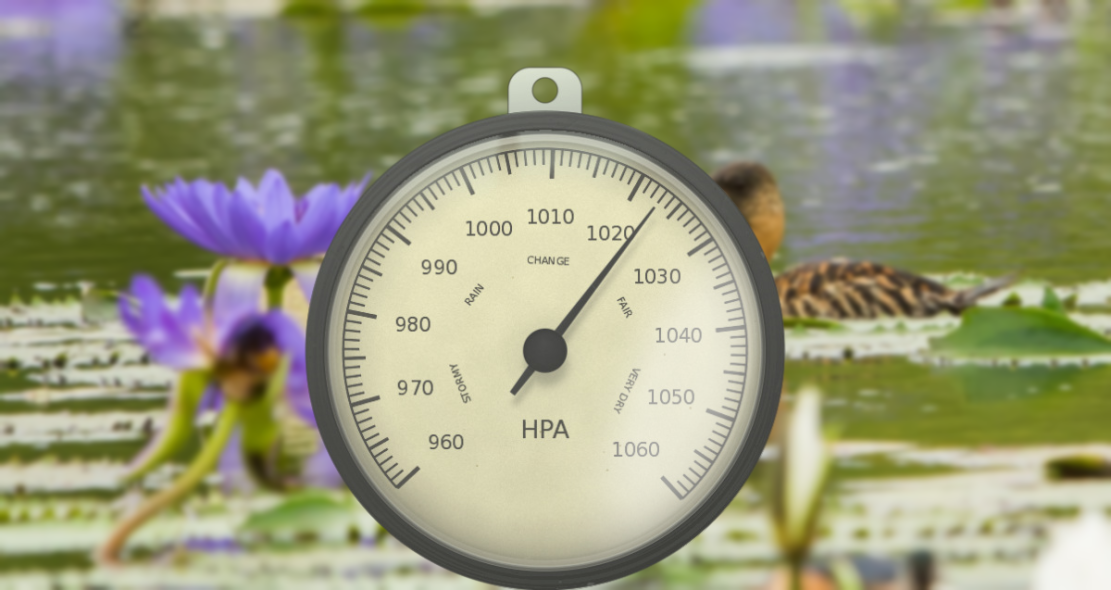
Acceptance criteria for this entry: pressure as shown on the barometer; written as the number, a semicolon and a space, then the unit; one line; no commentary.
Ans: 1023; hPa
